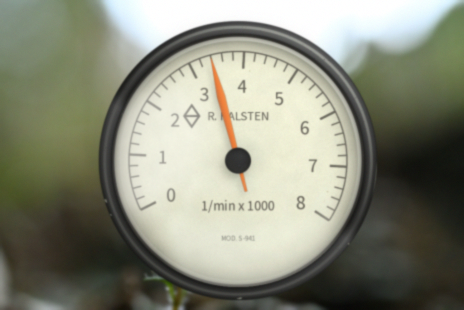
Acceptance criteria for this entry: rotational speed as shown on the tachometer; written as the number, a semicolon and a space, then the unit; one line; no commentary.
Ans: 3400; rpm
